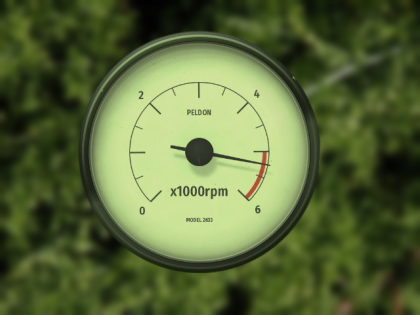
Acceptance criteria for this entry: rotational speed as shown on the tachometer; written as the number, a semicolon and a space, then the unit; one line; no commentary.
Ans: 5250; rpm
